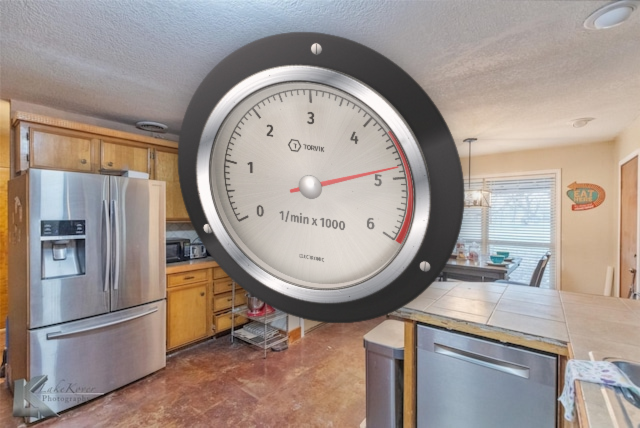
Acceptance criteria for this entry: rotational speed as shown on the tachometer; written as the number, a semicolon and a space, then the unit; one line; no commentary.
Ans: 4800; rpm
